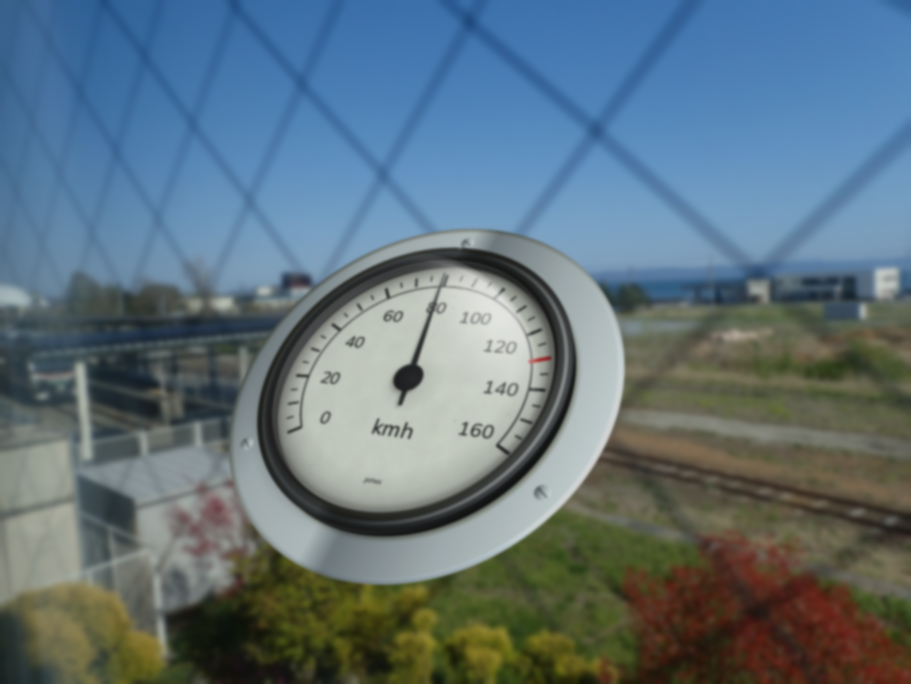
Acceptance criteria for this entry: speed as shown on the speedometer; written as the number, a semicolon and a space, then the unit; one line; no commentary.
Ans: 80; km/h
